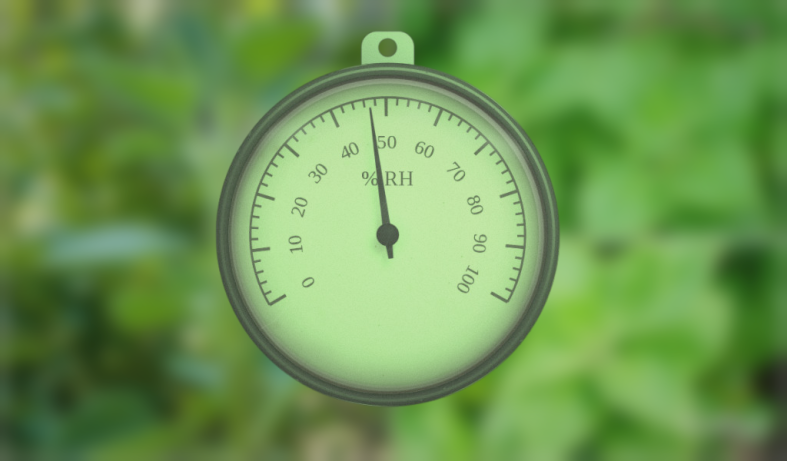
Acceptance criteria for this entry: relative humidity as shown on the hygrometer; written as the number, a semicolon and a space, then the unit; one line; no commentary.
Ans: 47; %
